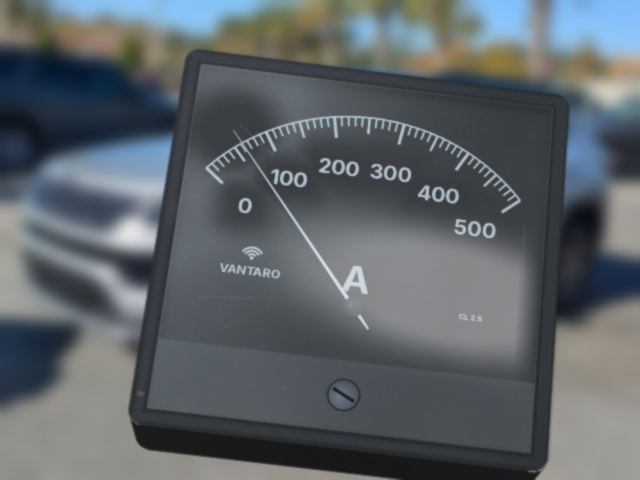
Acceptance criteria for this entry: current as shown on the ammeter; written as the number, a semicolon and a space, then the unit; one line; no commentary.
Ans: 60; A
